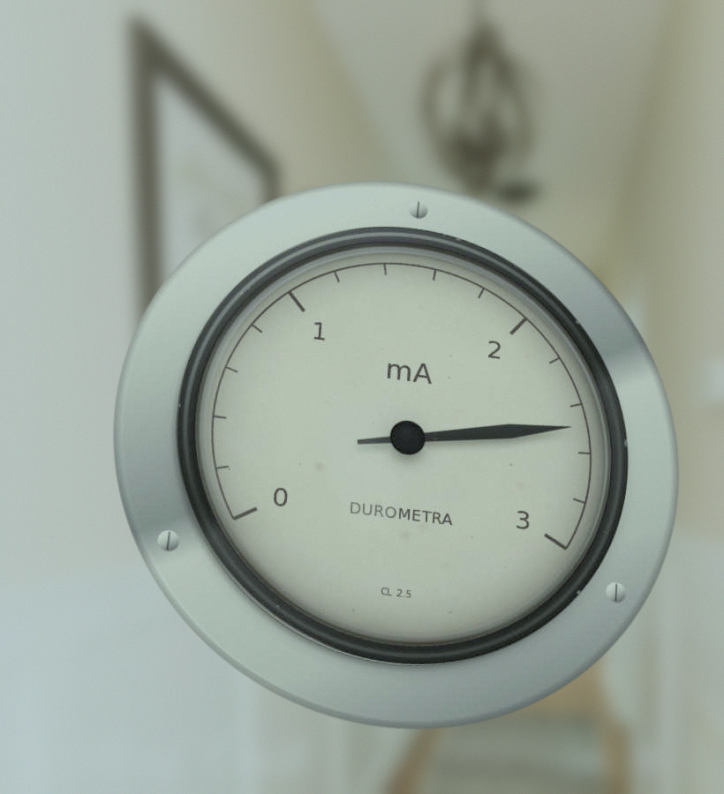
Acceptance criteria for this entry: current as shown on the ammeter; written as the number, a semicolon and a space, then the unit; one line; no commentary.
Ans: 2.5; mA
